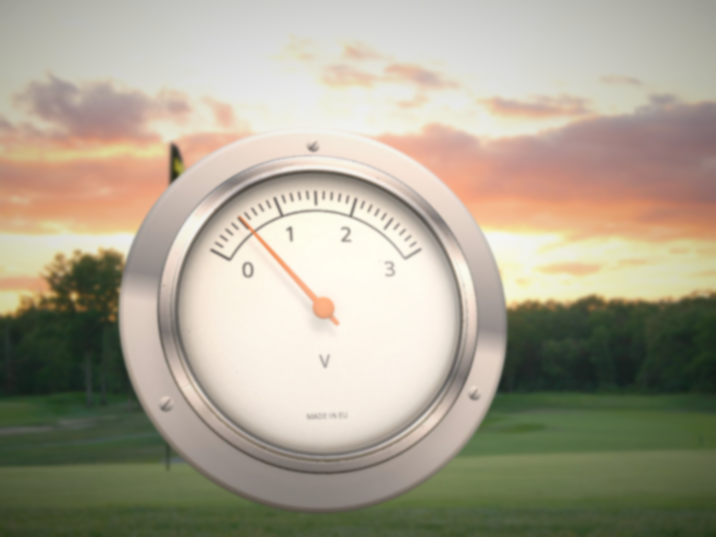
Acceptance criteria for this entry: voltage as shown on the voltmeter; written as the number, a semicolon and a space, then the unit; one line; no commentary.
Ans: 0.5; V
